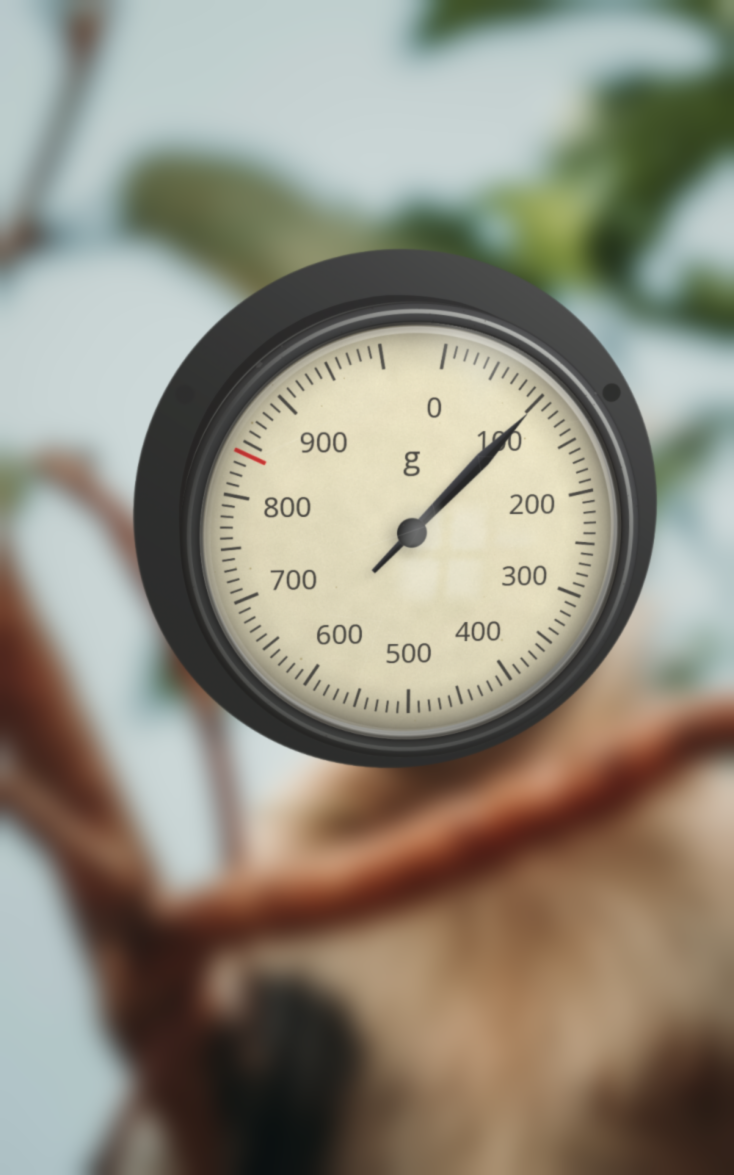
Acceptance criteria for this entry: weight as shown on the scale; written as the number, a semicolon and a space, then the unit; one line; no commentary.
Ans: 100; g
